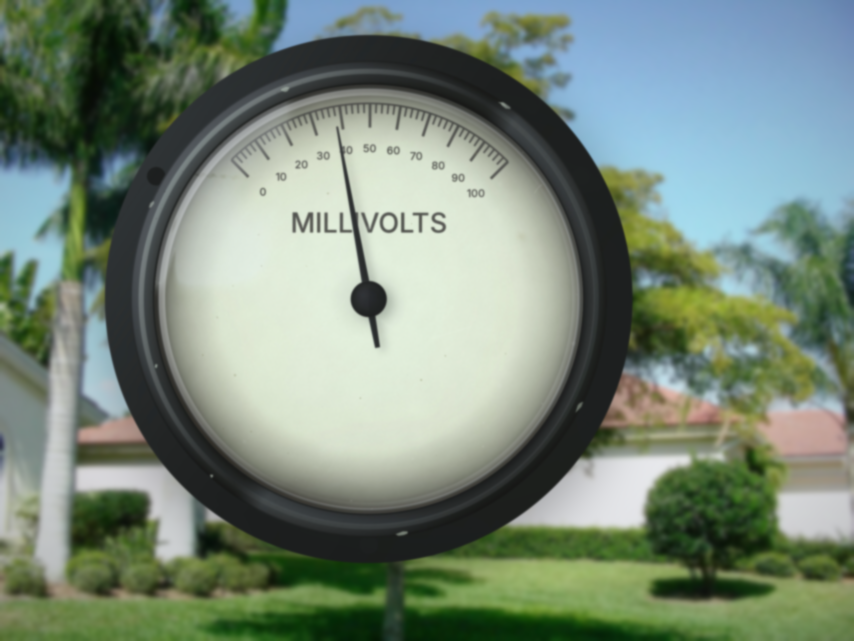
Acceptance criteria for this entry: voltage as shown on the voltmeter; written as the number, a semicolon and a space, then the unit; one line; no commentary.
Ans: 38; mV
